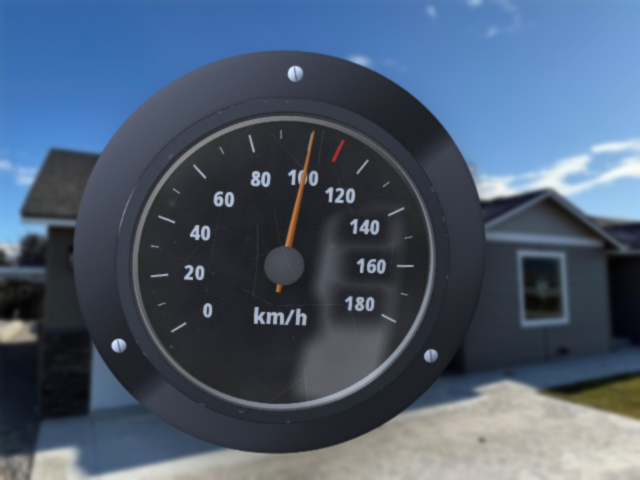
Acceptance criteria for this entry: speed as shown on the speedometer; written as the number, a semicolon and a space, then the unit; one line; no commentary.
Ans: 100; km/h
